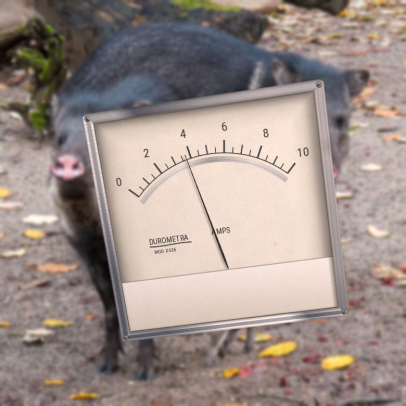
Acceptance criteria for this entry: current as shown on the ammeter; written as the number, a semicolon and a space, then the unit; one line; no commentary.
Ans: 3.75; A
